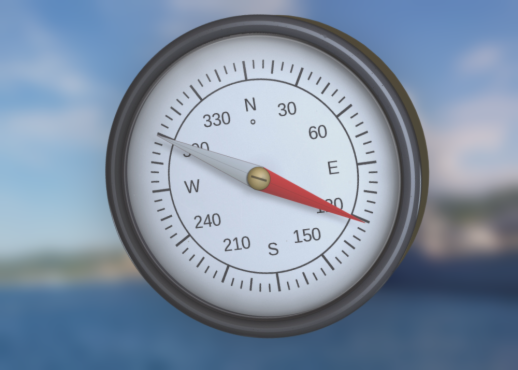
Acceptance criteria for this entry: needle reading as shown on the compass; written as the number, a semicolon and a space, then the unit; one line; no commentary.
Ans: 120; °
